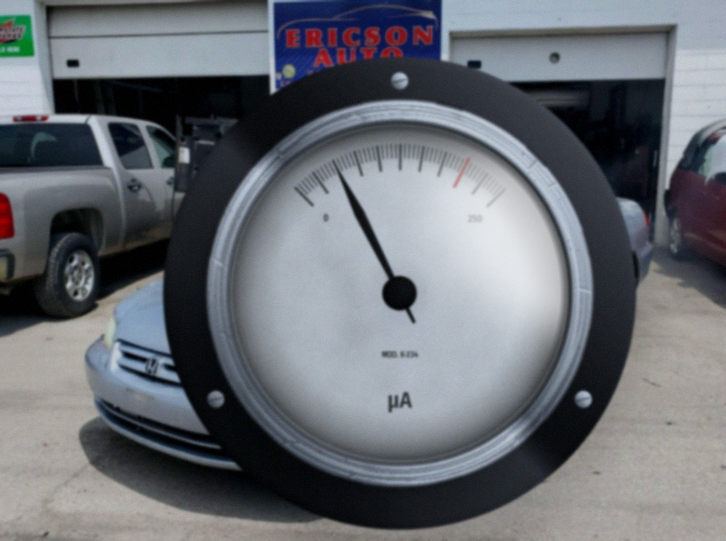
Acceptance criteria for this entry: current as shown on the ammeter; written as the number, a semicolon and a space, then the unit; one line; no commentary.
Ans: 50; µA
